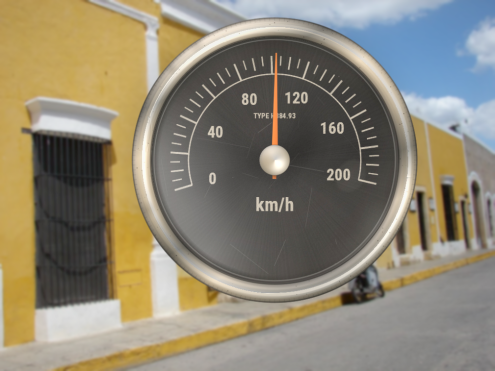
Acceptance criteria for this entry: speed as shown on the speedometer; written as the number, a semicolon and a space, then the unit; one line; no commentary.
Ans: 102.5; km/h
